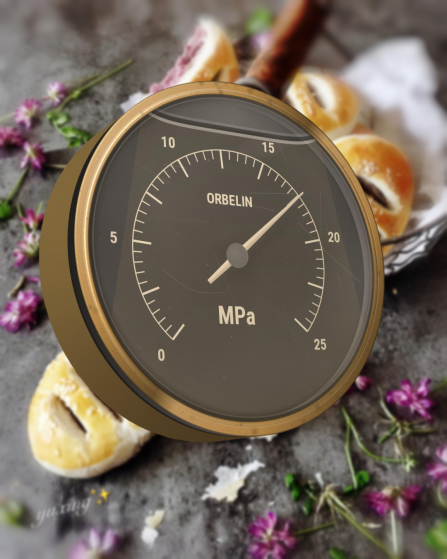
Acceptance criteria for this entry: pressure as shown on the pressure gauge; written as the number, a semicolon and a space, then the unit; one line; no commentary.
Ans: 17.5; MPa
